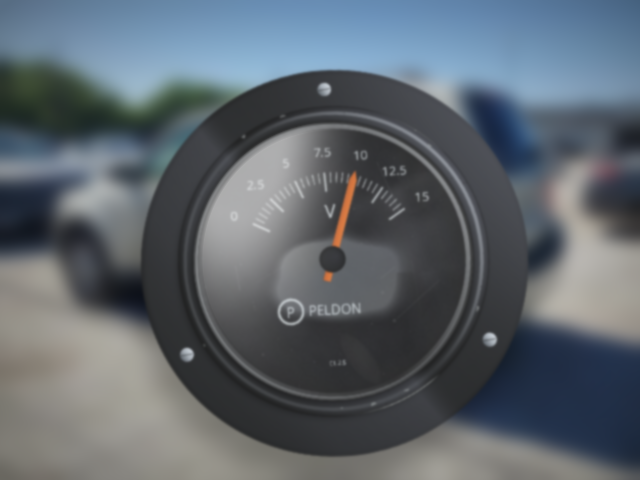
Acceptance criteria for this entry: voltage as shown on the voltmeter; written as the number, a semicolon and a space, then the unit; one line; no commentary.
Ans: 10; V
